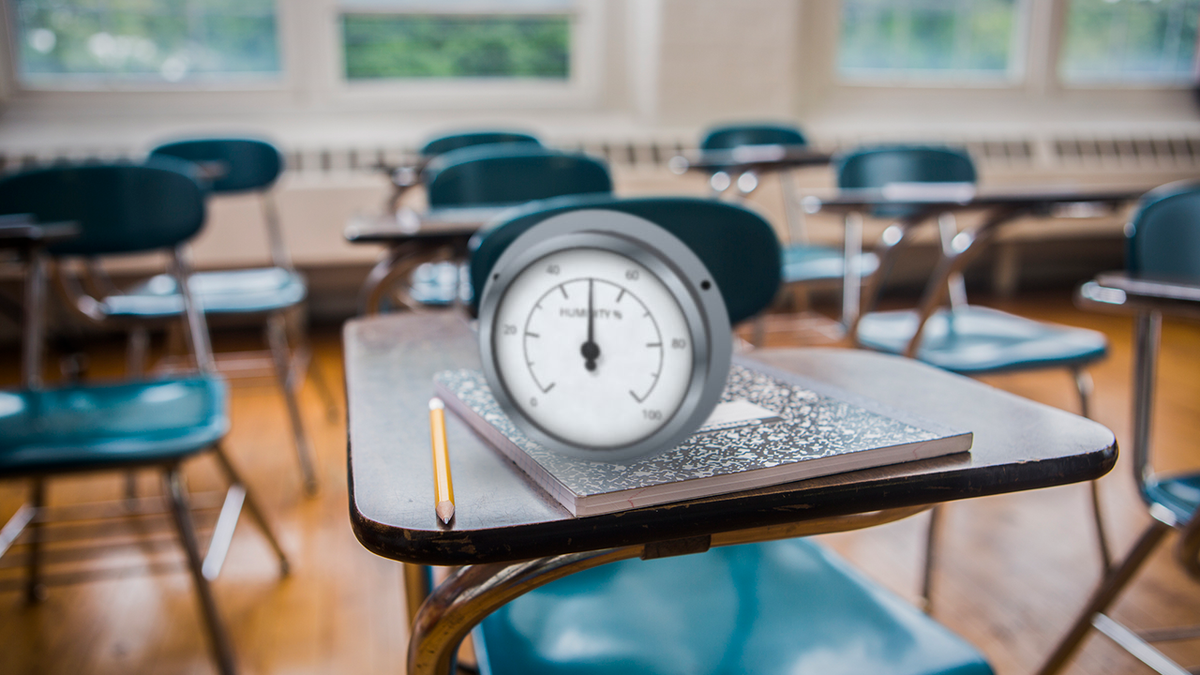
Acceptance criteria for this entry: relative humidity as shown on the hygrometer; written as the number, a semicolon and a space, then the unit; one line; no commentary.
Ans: 50; %
